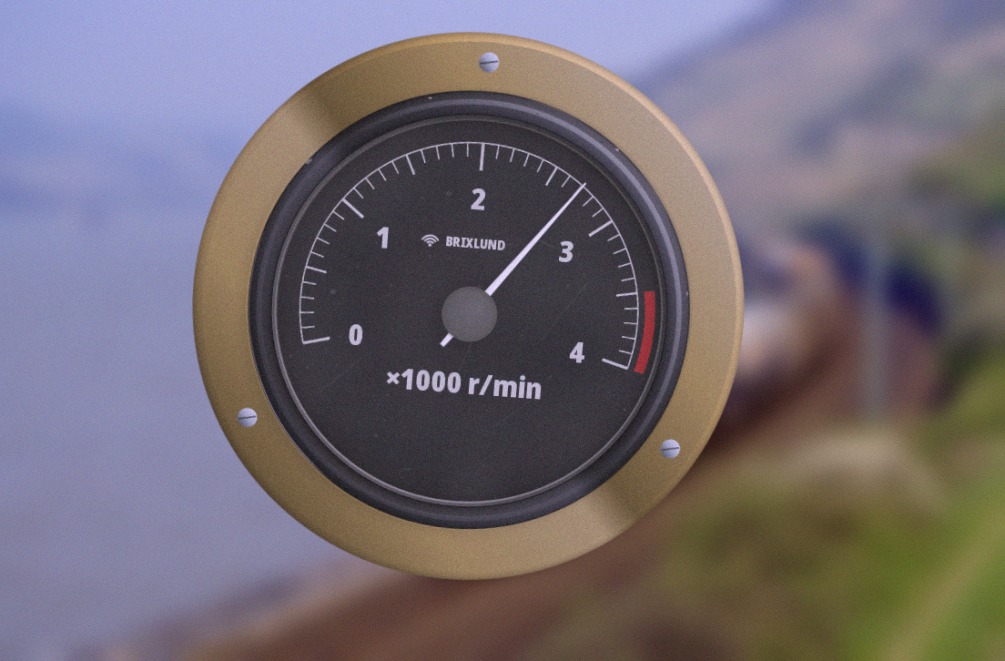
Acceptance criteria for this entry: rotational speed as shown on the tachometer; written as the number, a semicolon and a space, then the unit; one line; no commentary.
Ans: 2700; rpm
